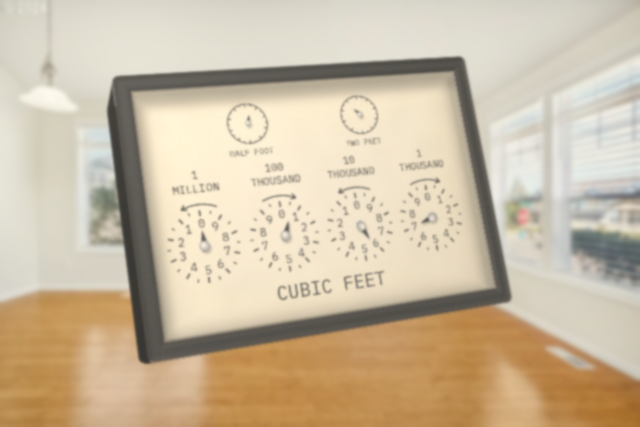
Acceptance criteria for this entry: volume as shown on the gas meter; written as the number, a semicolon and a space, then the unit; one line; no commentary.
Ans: 5700; ft³
